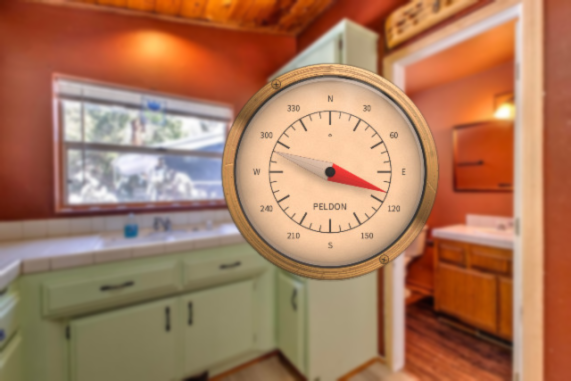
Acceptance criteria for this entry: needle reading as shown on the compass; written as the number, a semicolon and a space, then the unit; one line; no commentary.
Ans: 110; °
